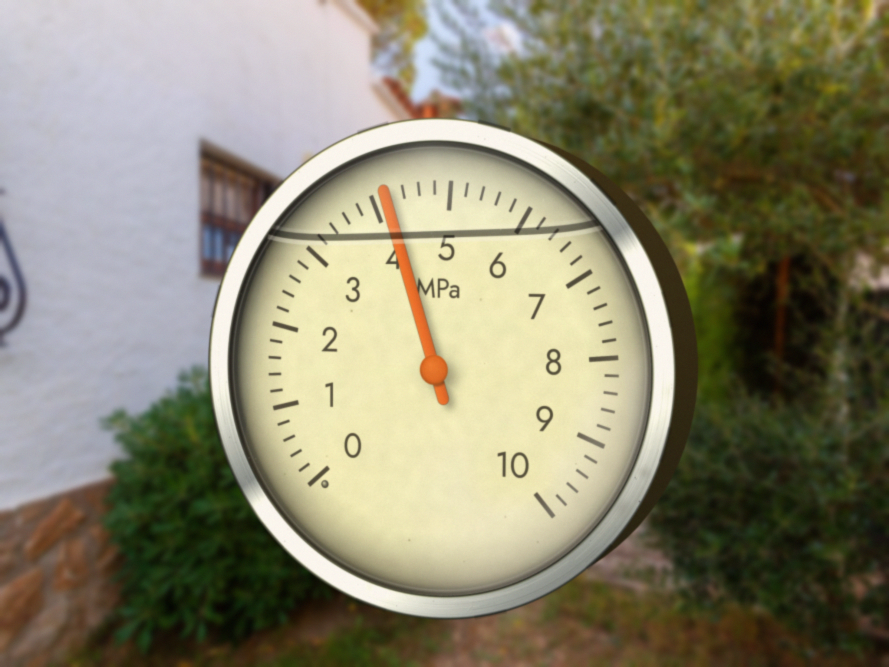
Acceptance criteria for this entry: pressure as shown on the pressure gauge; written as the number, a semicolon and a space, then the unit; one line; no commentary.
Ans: 4.2; MPa
